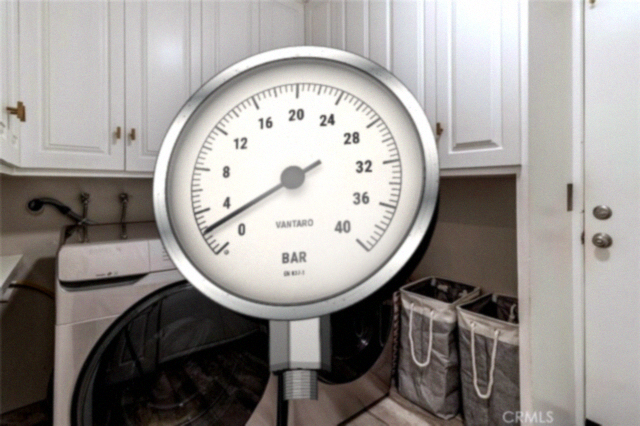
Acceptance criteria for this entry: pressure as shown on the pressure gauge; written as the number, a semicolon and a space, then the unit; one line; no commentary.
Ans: 2; bar
